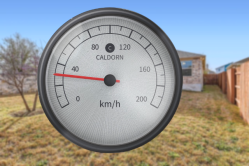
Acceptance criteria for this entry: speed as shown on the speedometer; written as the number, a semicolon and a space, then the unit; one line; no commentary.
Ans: 30; km/h
